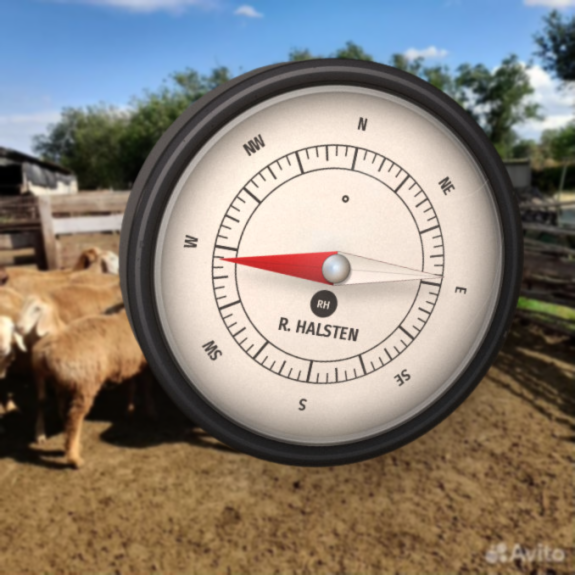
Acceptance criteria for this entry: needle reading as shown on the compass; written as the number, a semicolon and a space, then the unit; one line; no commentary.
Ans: 265; °
